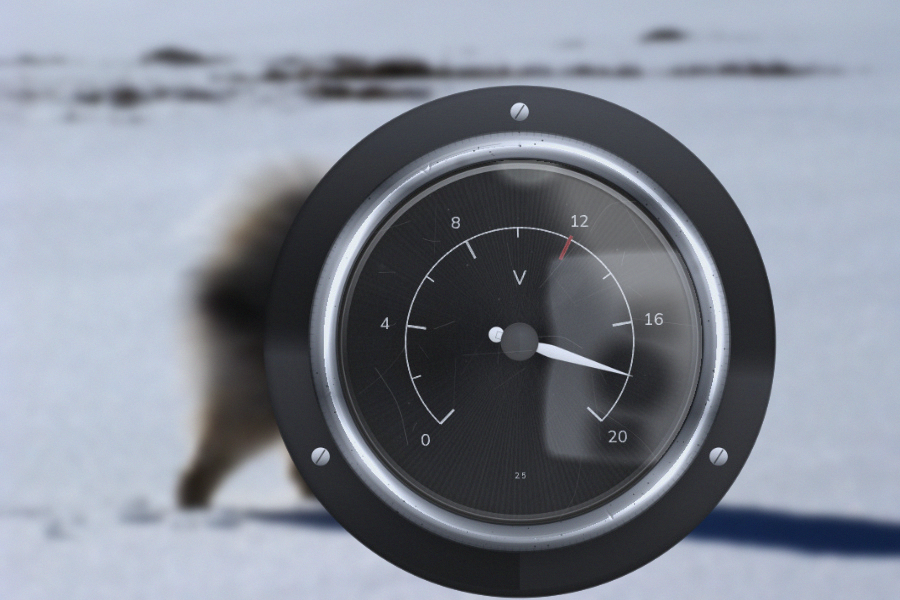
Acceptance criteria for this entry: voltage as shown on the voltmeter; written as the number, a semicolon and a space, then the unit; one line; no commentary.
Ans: 18; V
